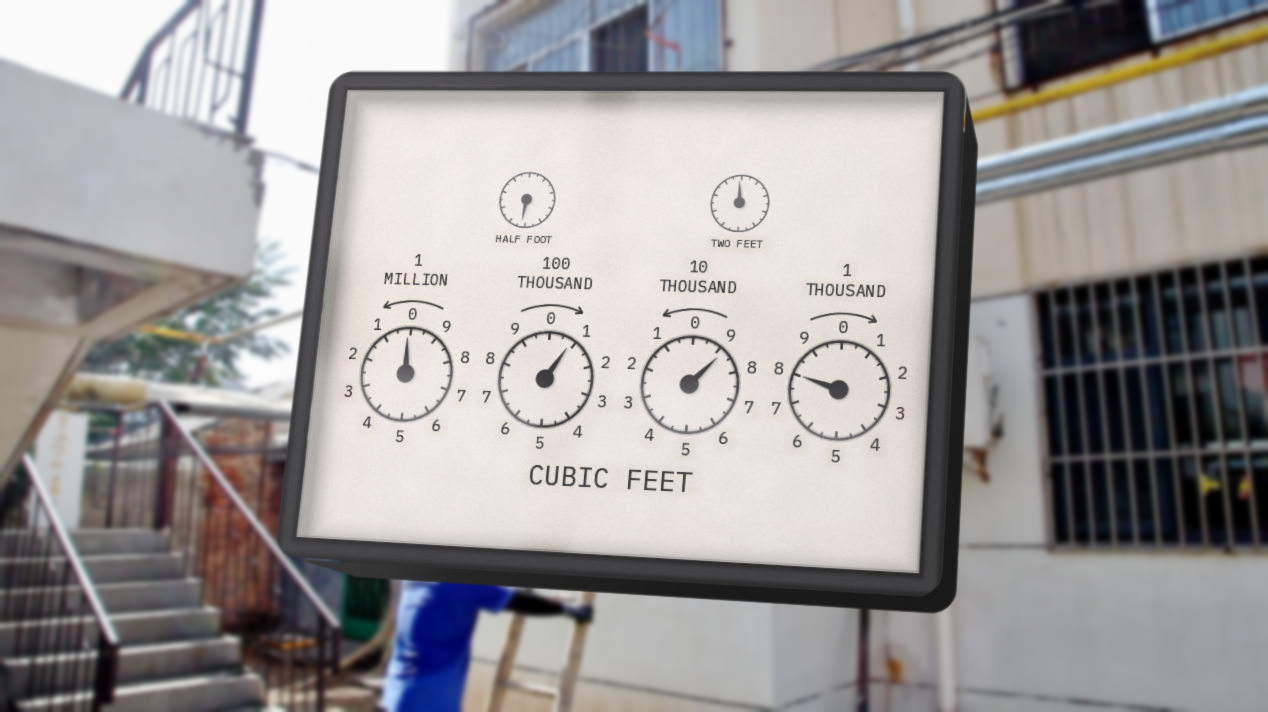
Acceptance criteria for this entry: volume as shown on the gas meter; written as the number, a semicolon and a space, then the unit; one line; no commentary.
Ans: 8800; ft³
